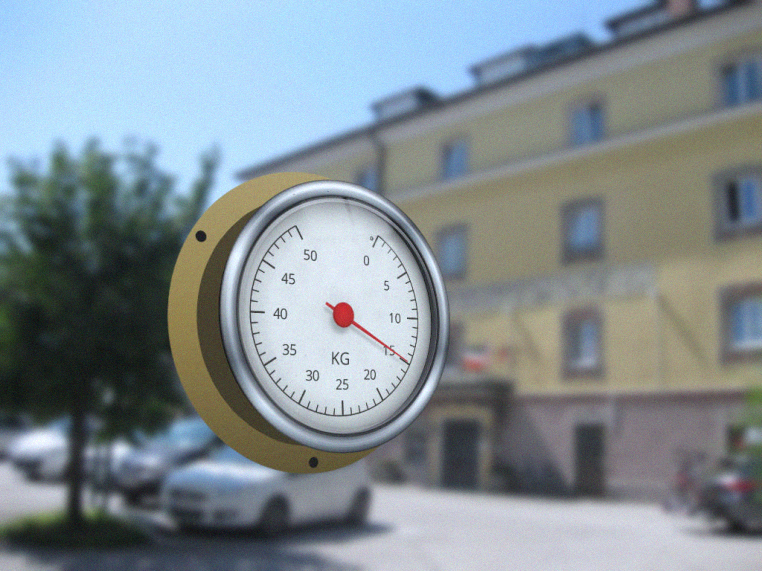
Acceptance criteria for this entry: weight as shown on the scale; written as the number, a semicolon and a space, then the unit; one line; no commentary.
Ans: 15; kg
